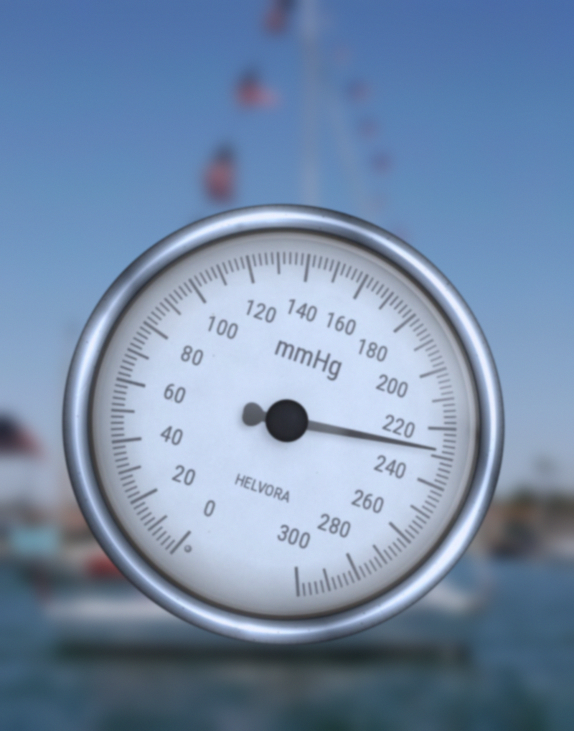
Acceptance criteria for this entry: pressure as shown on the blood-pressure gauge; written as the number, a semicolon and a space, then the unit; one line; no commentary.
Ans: 228; mmHg
